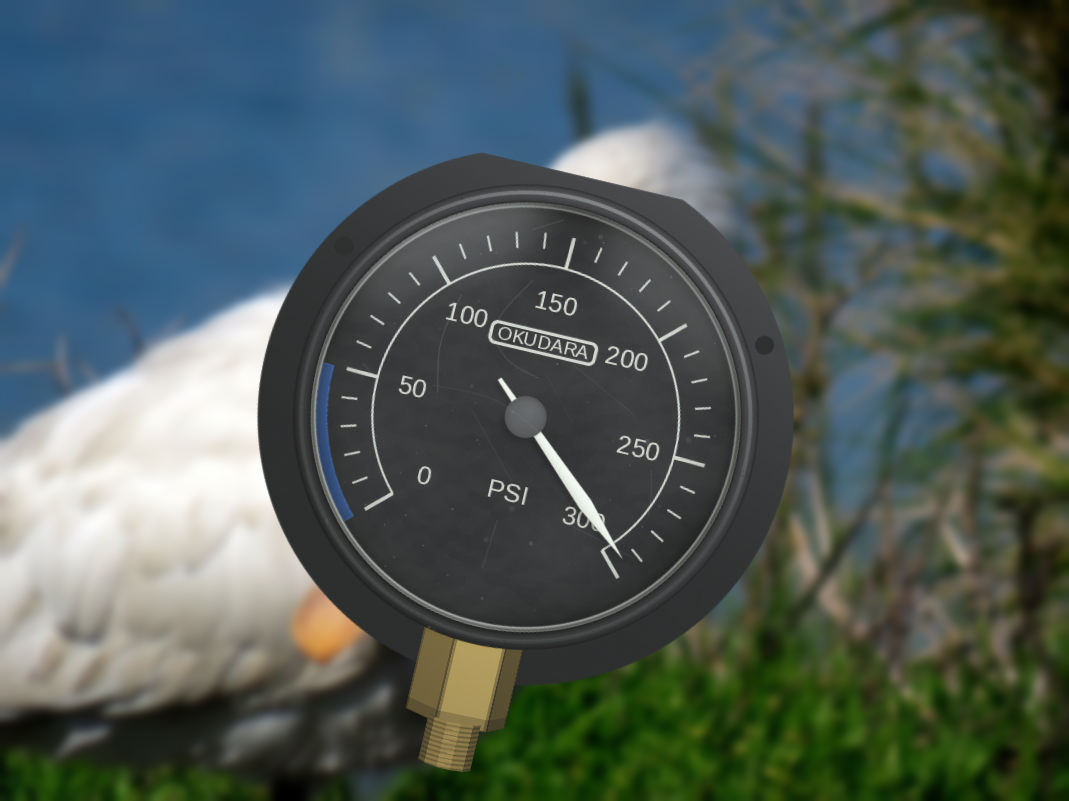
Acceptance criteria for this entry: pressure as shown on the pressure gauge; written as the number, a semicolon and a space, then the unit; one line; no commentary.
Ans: 295; psi
